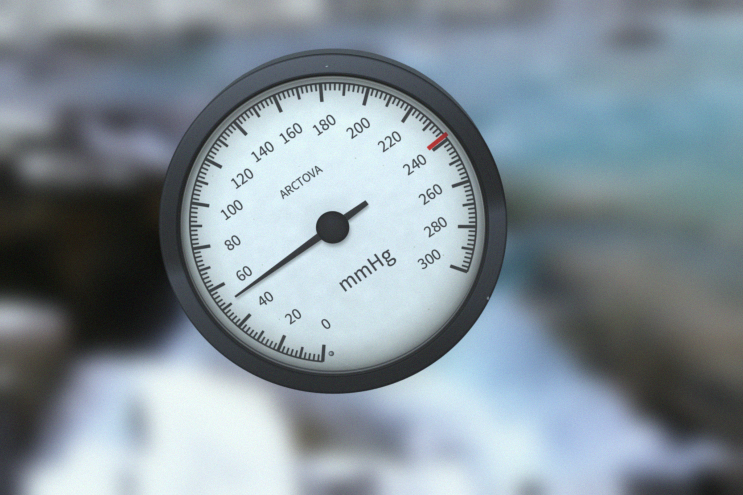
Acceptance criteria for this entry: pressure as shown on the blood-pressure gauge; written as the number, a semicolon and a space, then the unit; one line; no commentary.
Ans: 52; mmHg
